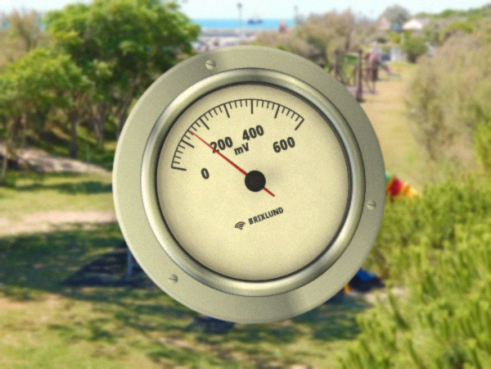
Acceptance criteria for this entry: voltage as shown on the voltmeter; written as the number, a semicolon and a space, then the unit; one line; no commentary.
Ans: 140; mV
